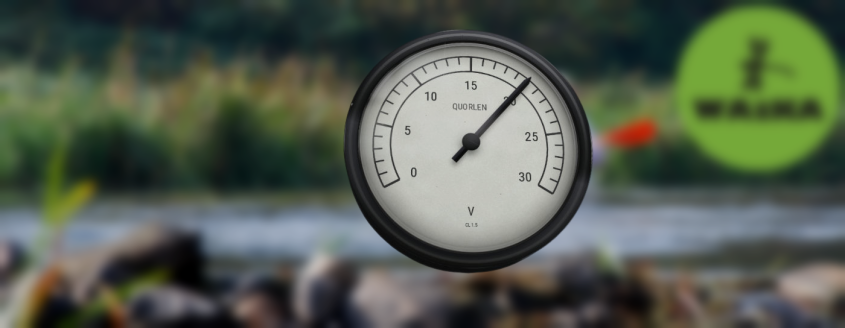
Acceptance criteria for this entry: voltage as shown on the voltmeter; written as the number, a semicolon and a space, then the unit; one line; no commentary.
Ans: 20; V
